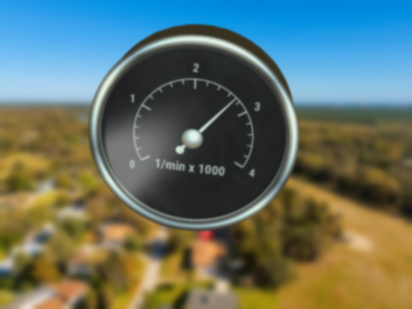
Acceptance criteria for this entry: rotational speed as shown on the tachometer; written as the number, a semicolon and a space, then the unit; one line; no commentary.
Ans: 2700; rpm
